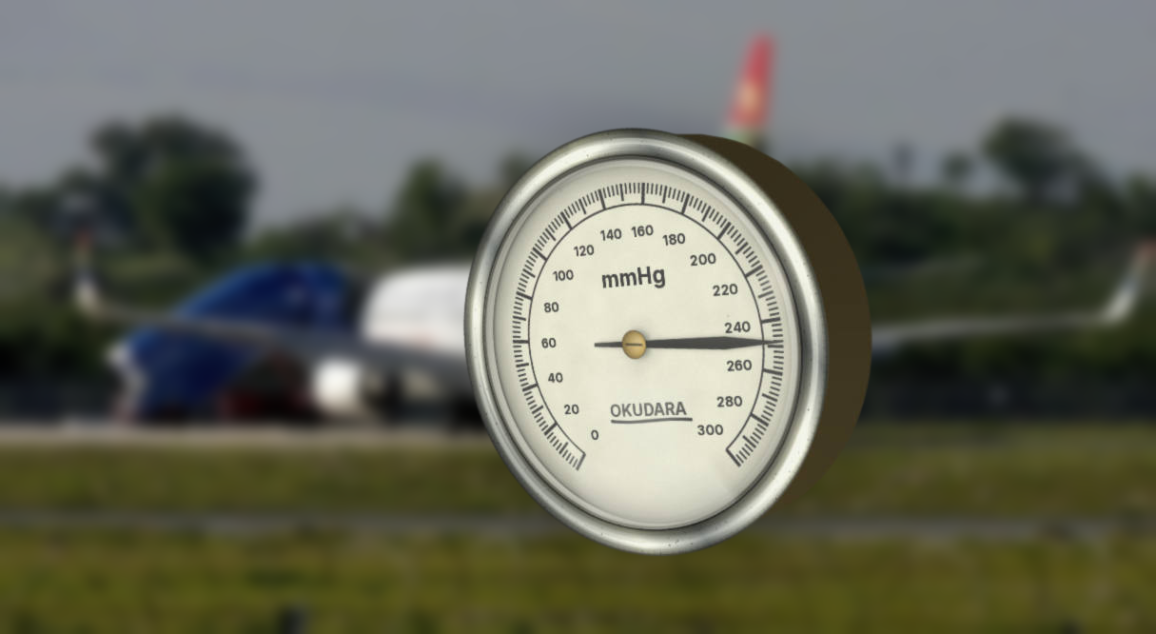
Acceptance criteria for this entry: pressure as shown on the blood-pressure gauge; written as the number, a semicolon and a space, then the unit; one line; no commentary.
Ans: 248; mmHg
